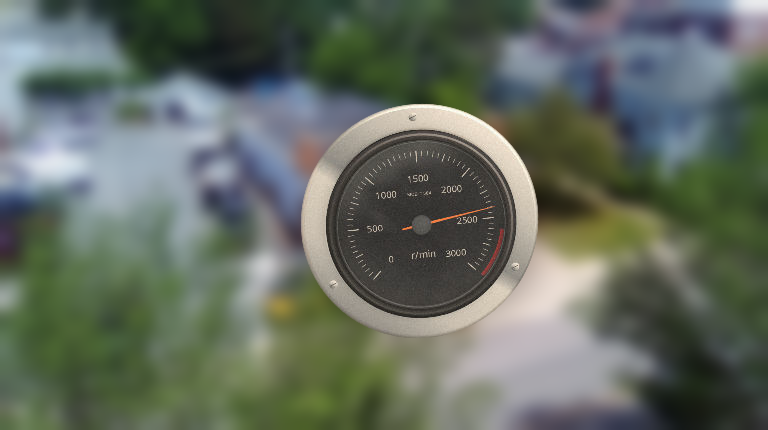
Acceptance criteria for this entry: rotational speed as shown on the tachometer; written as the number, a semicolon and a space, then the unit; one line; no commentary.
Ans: 2400; rpm
